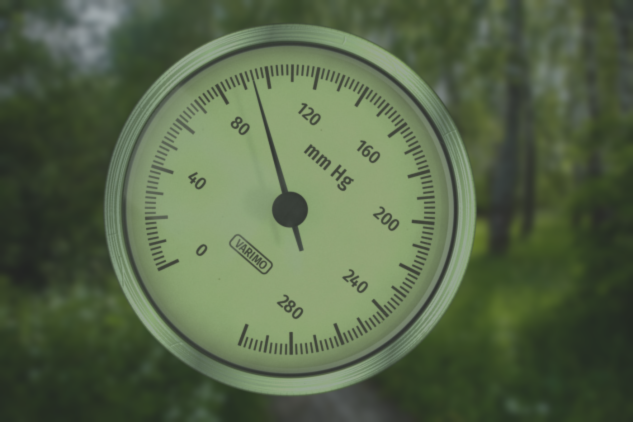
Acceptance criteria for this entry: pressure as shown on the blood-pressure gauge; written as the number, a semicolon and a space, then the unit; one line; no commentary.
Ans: 94; mmHg
